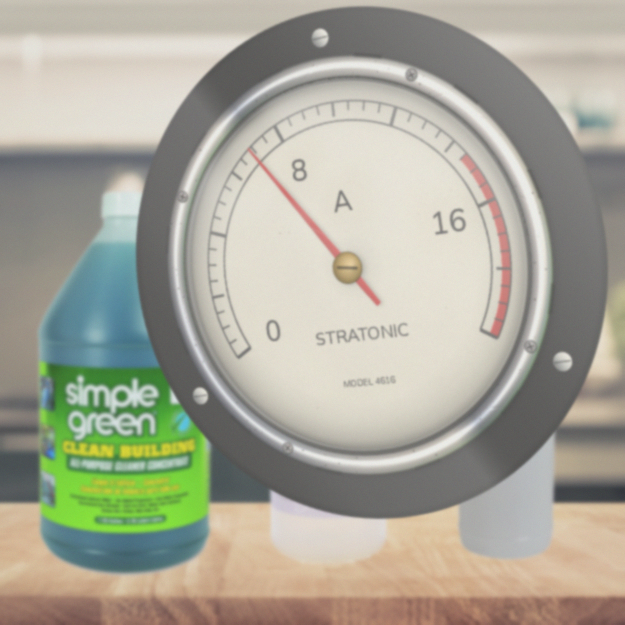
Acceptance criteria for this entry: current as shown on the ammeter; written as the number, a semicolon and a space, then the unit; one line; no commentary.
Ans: 7; A
